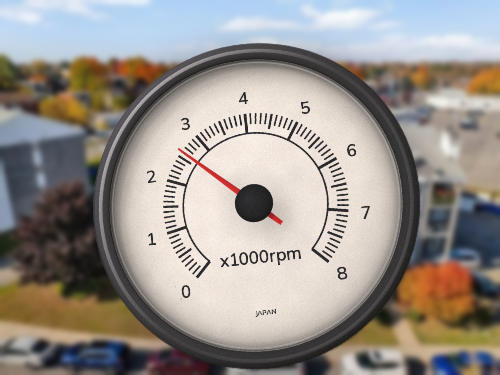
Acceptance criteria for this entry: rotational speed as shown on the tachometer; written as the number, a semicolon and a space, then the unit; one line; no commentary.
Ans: 2600; rpm
